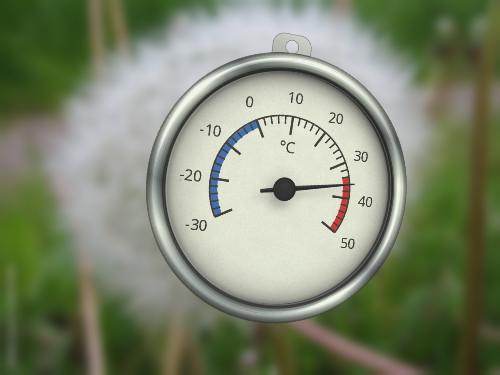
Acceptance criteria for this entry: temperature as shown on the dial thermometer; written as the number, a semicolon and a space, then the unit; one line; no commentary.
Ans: 36; °C
